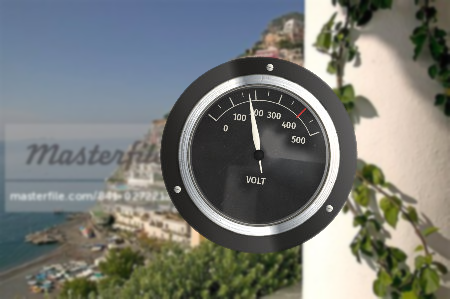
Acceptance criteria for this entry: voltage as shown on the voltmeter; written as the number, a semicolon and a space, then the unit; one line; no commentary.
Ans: 175; V
